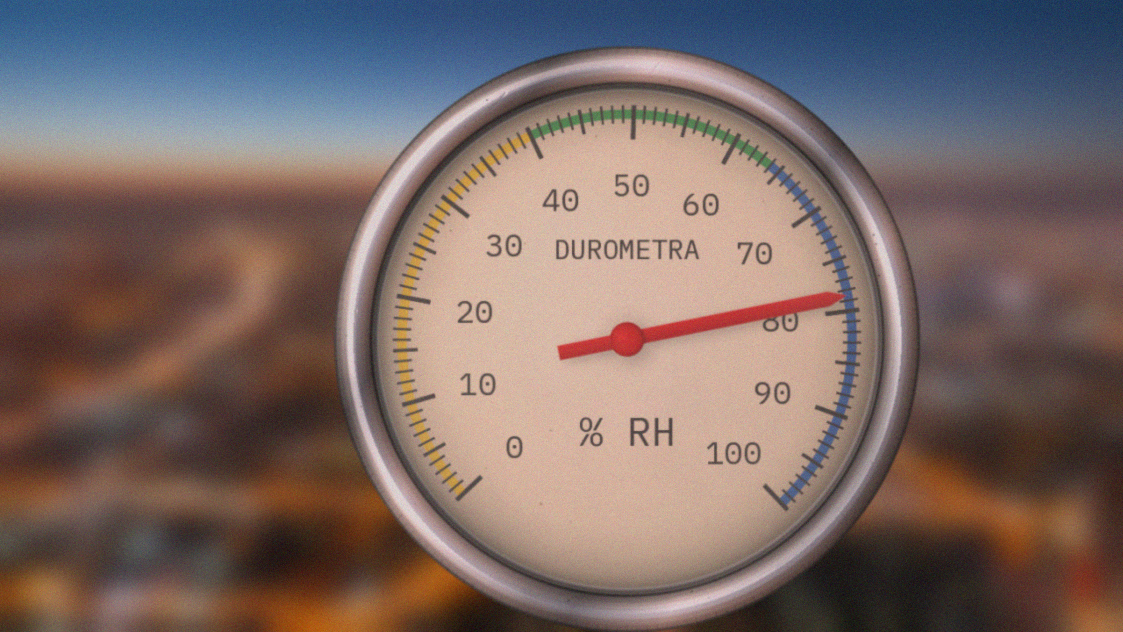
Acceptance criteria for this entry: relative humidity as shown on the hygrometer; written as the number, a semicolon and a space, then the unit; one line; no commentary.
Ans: 78.5; %
